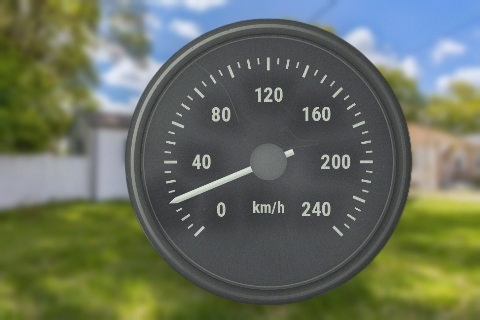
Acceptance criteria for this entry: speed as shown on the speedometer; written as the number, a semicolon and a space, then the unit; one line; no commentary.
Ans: 20; km/h
